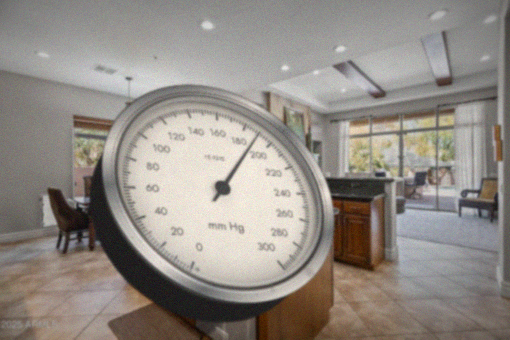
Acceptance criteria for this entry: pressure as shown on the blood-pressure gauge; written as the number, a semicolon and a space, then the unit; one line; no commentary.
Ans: 190; mmHg
